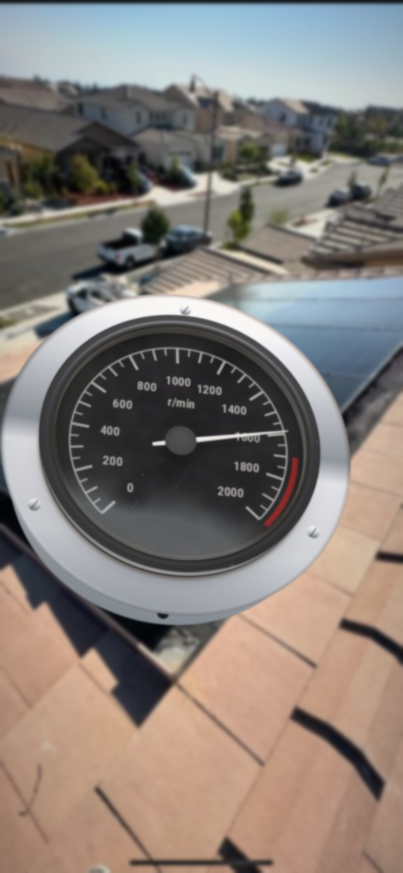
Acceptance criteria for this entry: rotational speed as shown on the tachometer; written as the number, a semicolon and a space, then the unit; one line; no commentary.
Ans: 1600; rpm
